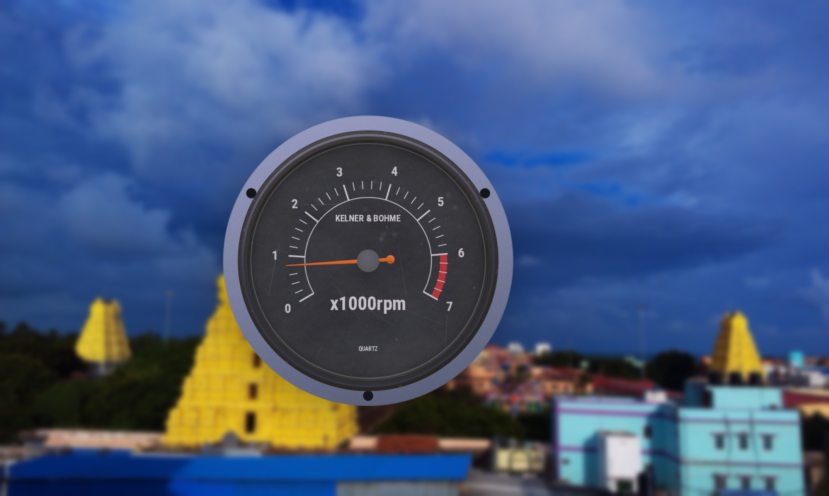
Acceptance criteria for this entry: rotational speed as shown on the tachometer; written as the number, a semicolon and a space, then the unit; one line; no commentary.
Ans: 800; rpm
